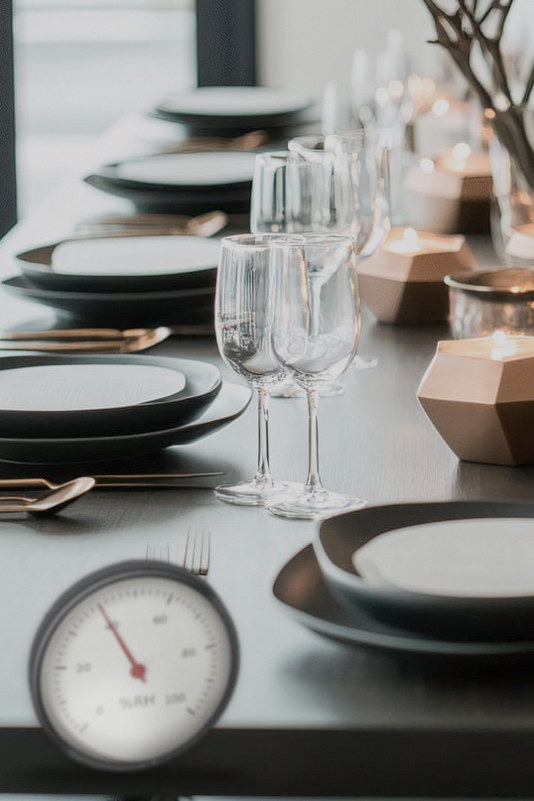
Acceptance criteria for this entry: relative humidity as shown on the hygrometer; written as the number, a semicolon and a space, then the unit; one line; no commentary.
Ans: 40; %
